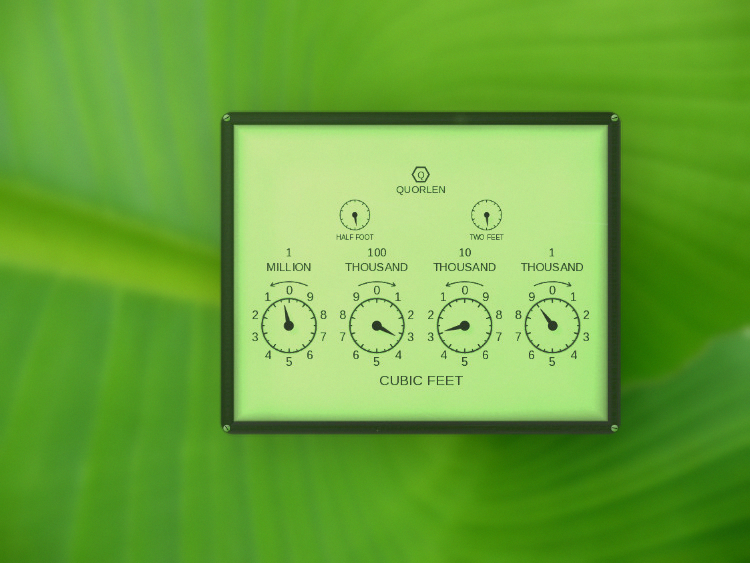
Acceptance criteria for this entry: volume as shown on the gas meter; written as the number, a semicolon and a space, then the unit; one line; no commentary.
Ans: 32900; ft³
